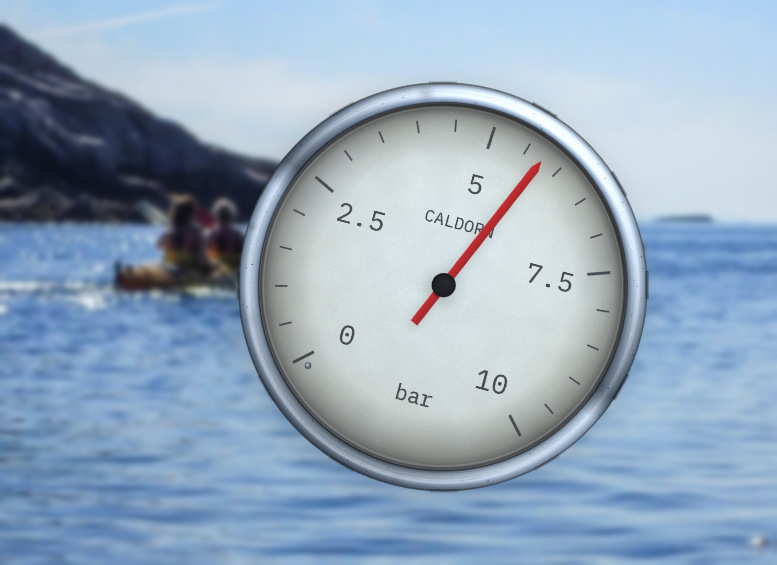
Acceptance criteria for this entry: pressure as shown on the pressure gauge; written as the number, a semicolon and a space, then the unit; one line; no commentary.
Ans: 5.75; bar
